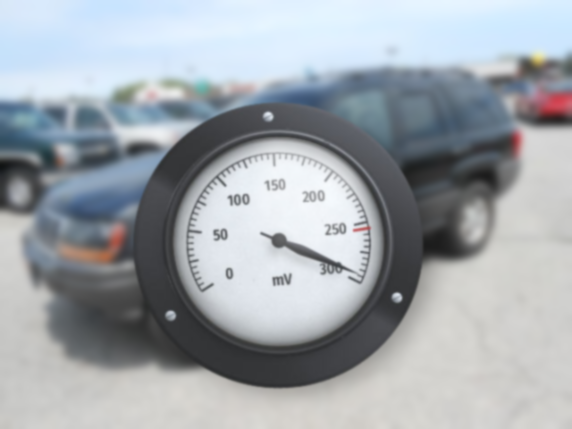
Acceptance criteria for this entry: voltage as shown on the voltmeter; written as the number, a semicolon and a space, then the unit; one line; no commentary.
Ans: 295; mV
